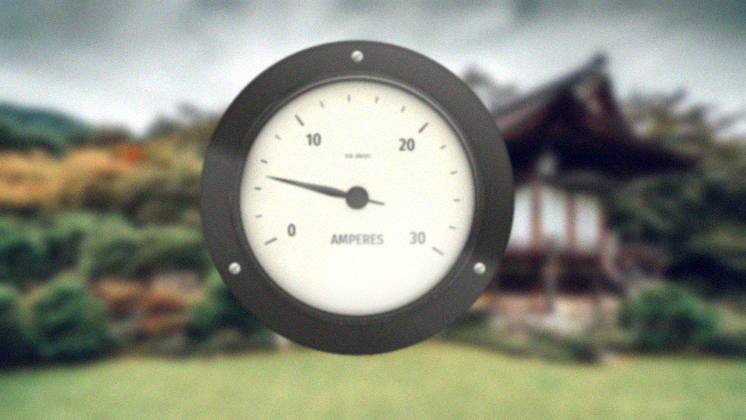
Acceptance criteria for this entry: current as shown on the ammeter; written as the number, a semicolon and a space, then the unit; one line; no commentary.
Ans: 5; A
